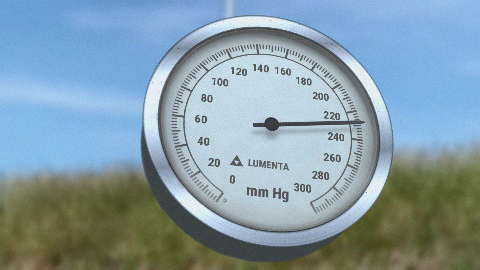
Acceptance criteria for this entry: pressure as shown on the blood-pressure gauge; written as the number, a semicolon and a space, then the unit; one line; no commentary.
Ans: 230; mmHg
